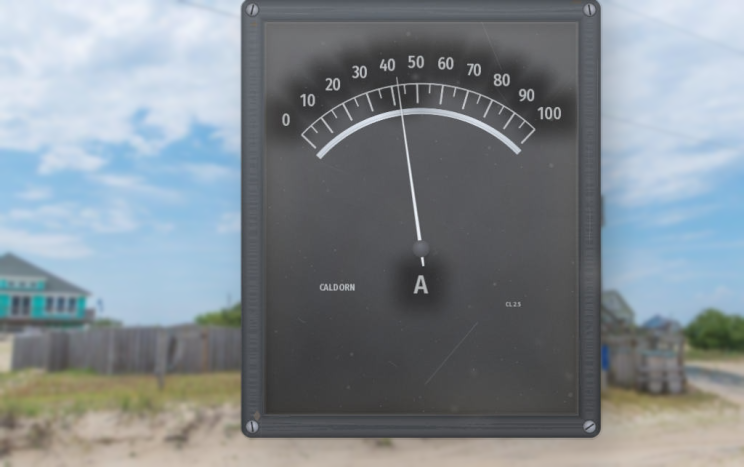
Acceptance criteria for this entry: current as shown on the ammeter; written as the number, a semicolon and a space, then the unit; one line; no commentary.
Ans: 42.5; A
